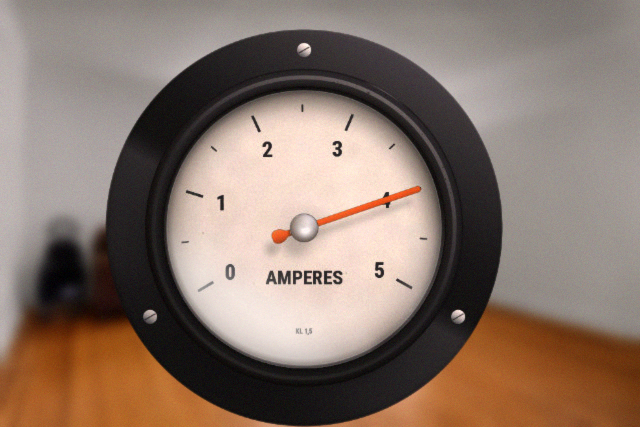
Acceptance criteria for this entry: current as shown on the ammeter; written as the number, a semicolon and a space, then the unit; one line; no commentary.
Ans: 4; A
